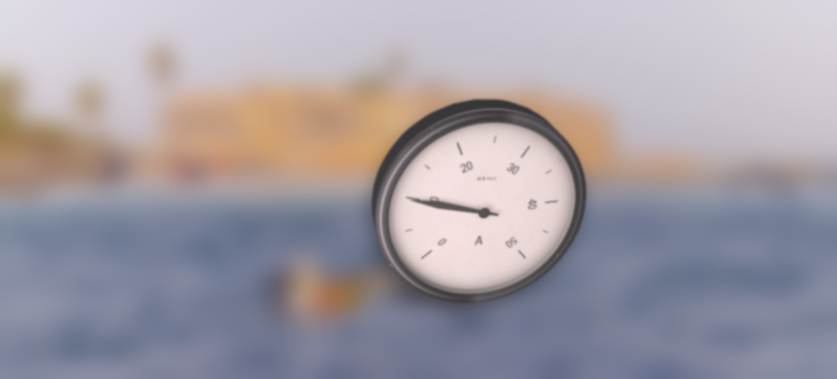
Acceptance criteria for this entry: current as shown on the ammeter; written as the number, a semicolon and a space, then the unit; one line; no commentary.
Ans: 10; A
